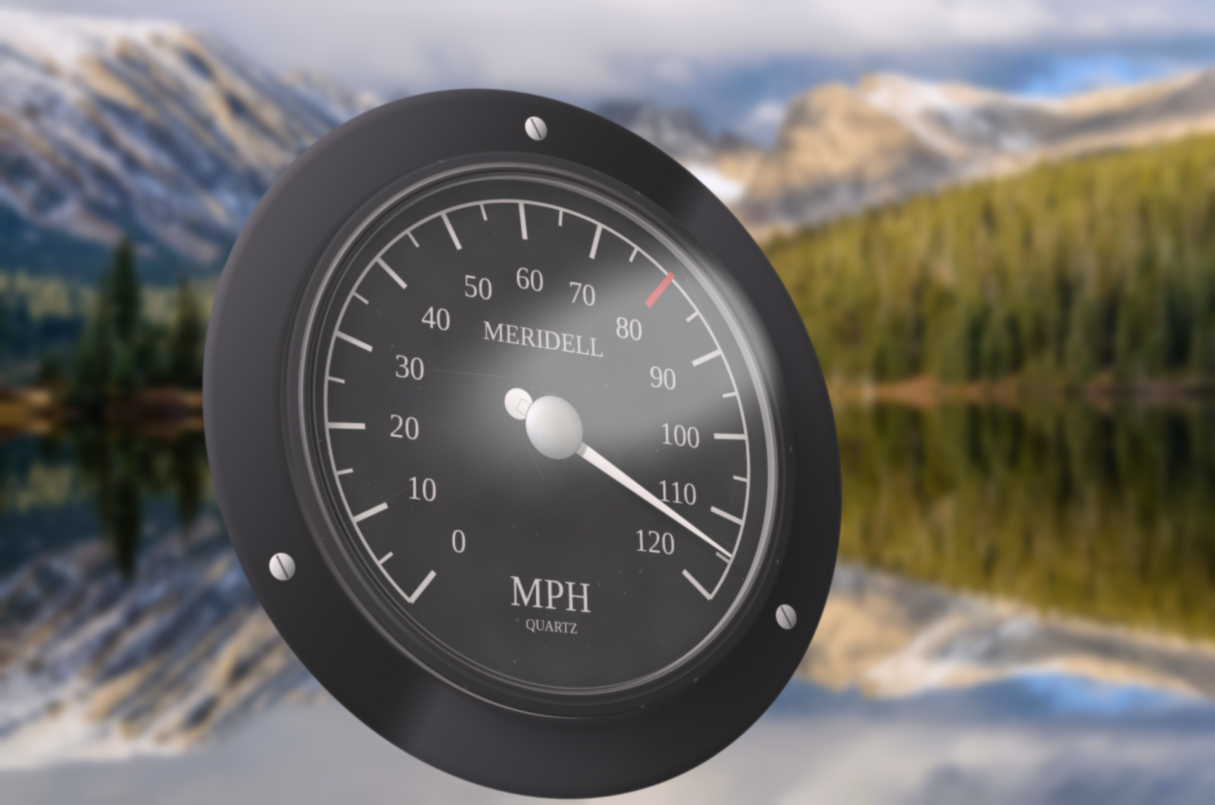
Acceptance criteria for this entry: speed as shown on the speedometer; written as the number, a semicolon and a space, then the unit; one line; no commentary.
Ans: 115; mph
